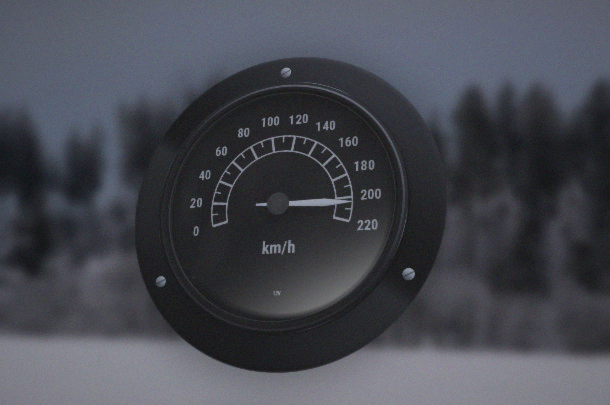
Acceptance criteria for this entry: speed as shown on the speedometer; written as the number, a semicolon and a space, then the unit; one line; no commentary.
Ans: 205; km/h
